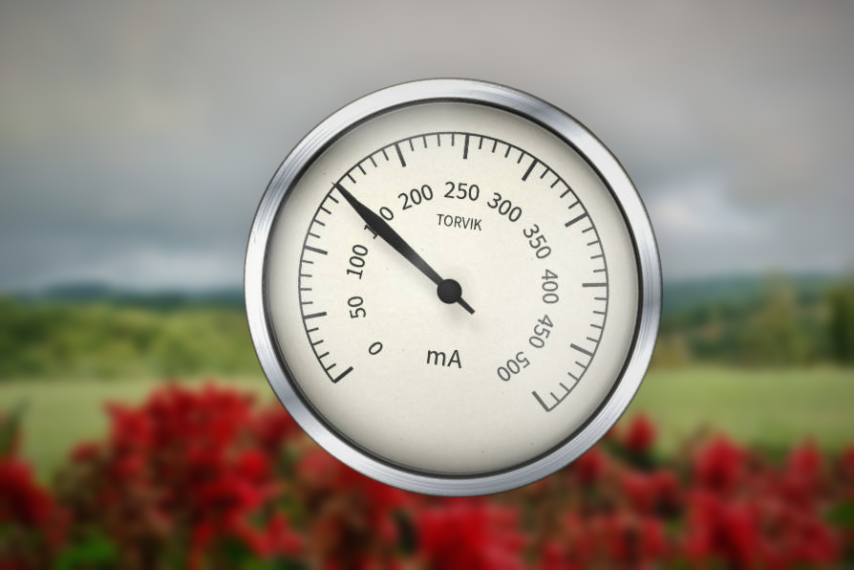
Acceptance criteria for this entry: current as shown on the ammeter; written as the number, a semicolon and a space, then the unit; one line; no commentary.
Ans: 150; mA
